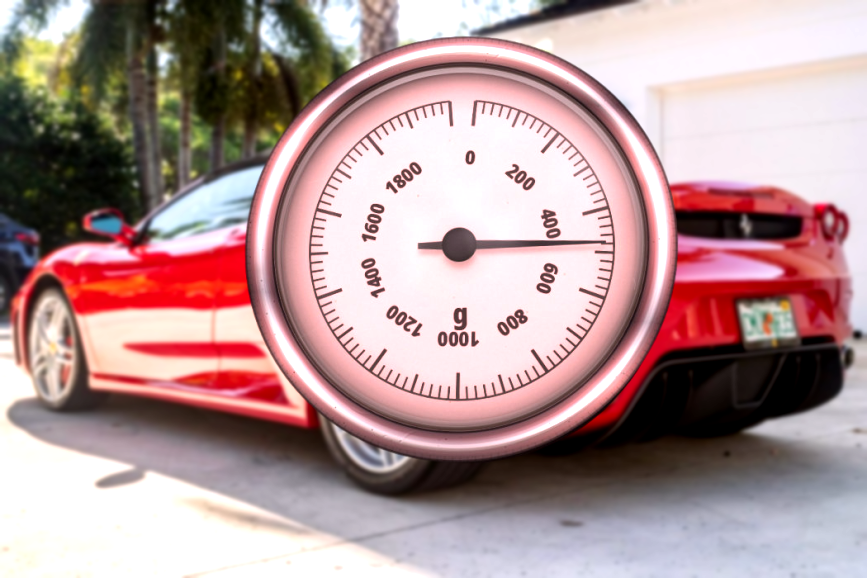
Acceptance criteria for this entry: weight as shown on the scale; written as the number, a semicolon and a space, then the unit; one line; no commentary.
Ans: 480; g
